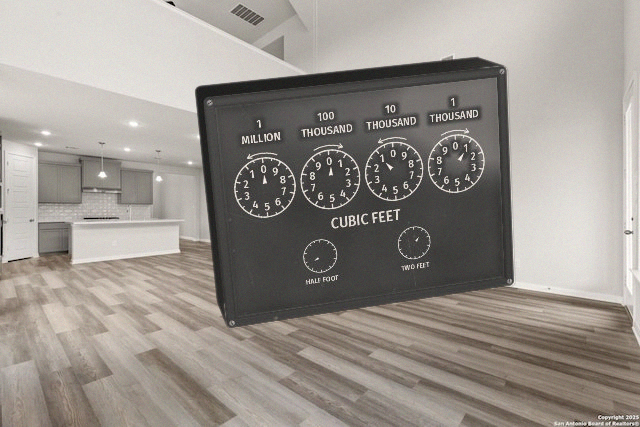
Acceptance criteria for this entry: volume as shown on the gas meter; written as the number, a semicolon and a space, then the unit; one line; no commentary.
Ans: 1100; ft³
